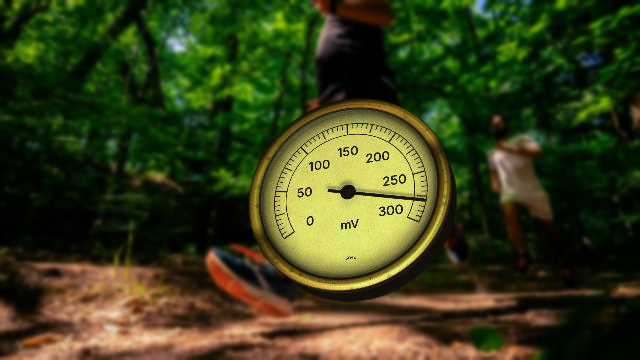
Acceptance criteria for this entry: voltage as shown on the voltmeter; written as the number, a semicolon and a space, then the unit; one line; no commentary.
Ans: 280; mV
